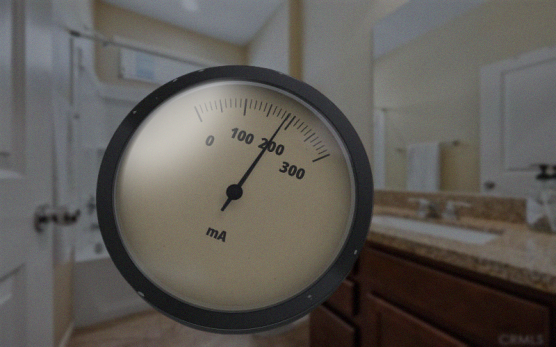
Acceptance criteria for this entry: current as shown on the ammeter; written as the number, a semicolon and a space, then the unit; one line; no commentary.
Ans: 190; mA
